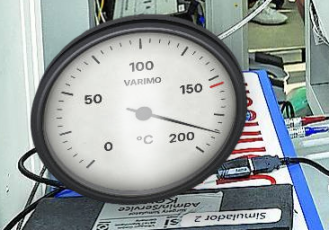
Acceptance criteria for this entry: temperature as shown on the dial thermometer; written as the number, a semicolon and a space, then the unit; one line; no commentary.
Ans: 185; °C
